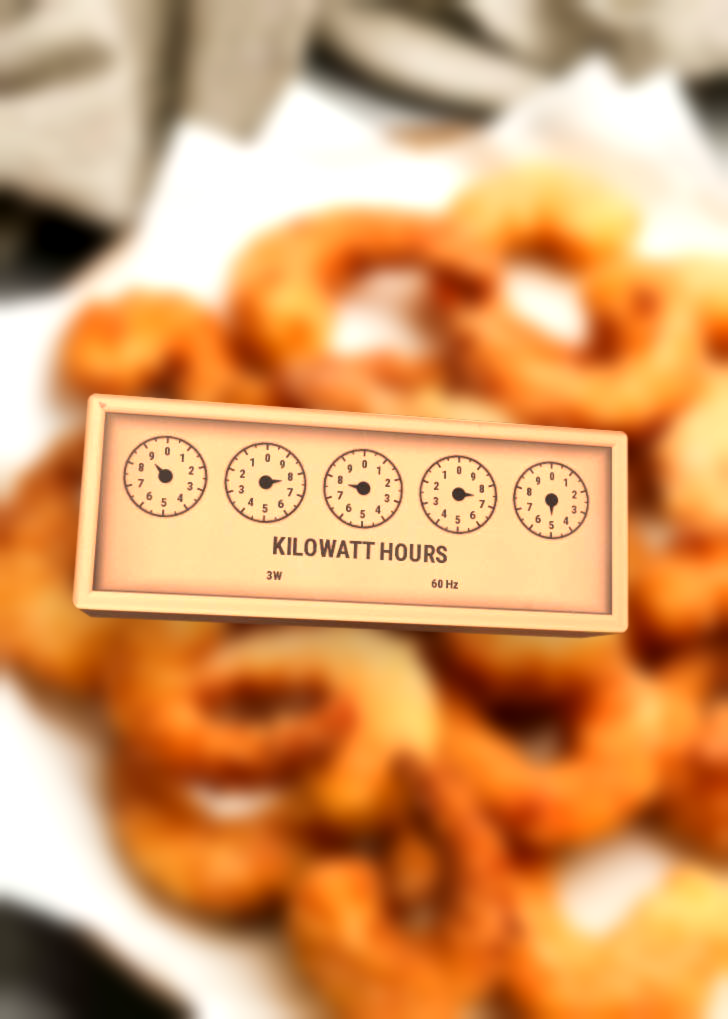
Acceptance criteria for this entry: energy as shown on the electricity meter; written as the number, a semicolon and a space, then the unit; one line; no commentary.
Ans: 87775; kWh
